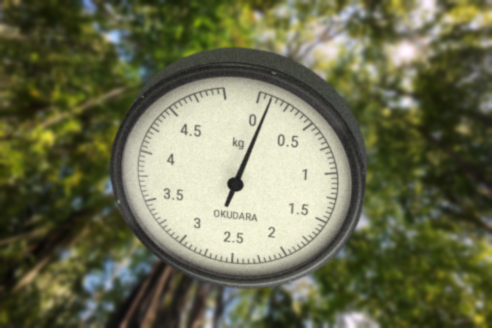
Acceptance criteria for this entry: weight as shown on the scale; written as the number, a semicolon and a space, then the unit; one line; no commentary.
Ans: 0.1; kg
